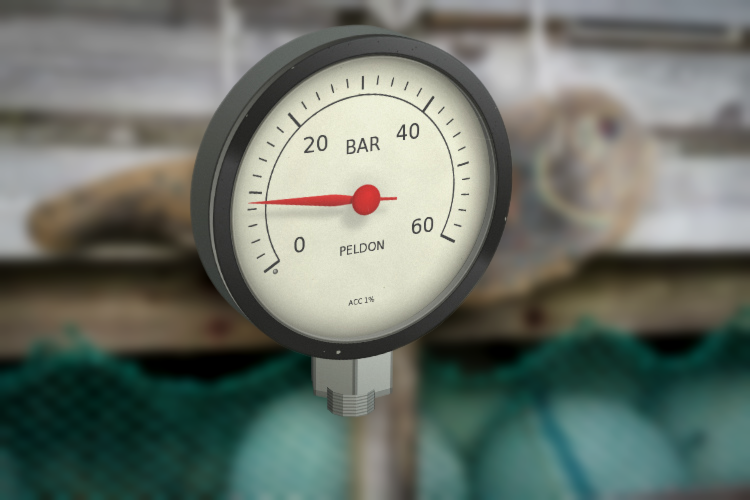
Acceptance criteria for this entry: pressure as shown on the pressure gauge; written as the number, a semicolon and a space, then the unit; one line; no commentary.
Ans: 9; bar
